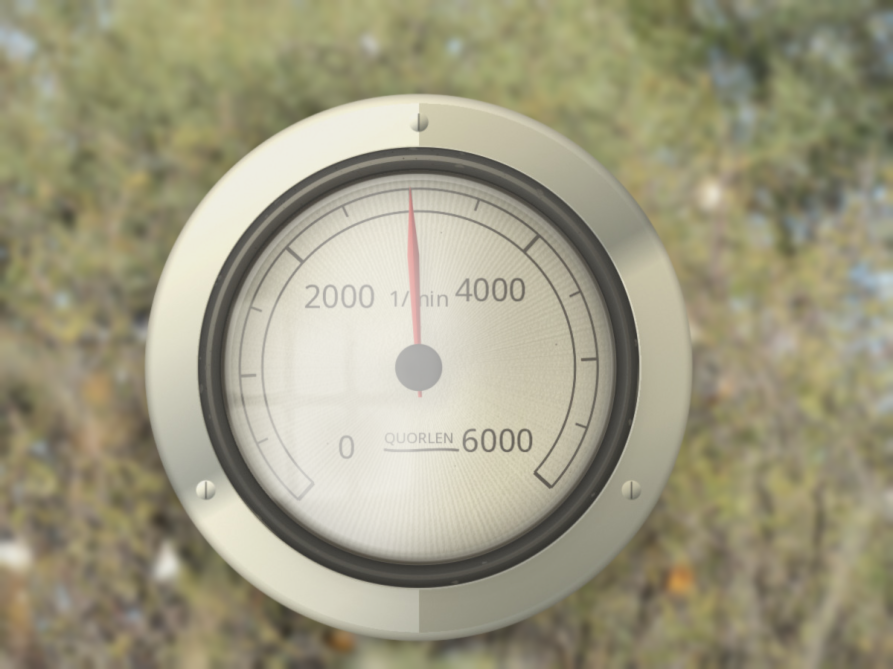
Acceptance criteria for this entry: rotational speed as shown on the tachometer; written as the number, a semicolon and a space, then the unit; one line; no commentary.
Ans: 3000; rpm
